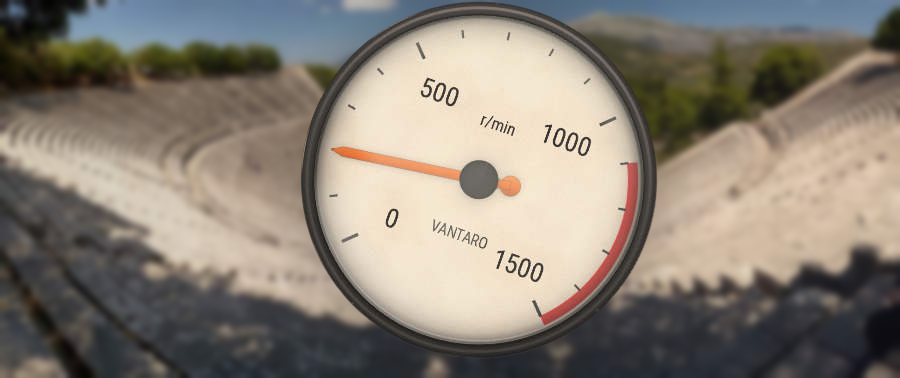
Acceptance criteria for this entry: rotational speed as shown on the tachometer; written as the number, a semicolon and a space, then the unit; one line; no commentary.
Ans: 200; rpm
